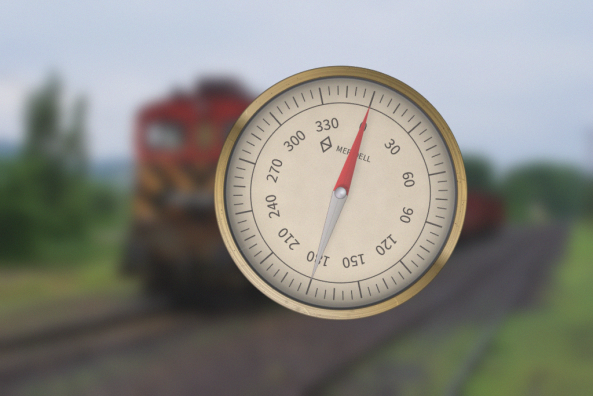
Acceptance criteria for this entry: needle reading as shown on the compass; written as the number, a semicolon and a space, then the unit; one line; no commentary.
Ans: 0; °
